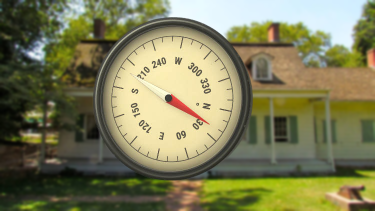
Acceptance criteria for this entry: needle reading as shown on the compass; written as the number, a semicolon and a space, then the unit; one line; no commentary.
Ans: 20; °
